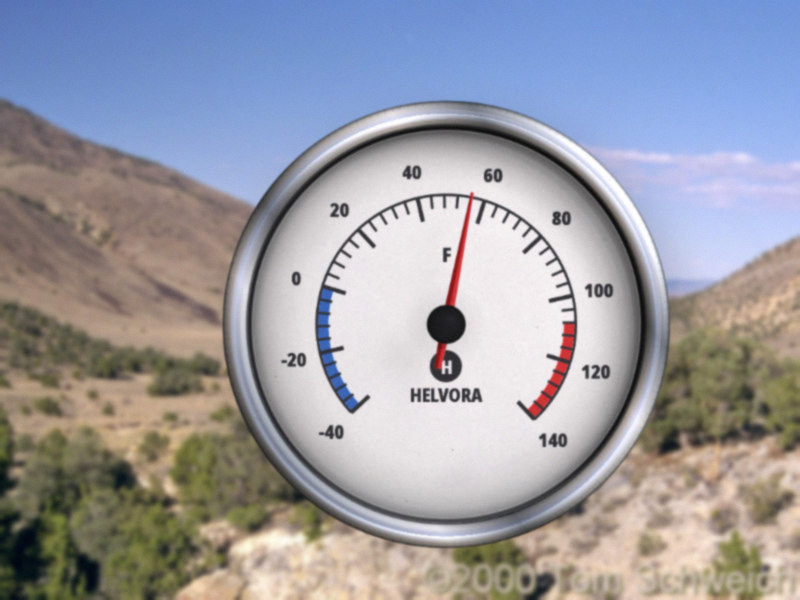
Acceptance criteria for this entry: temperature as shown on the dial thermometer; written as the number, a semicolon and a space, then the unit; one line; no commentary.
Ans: 56; °F
